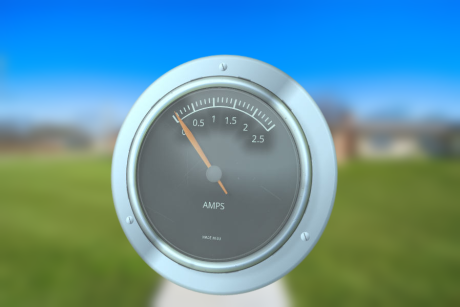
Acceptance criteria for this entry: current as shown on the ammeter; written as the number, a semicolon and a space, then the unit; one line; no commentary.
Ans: 0.1; A
